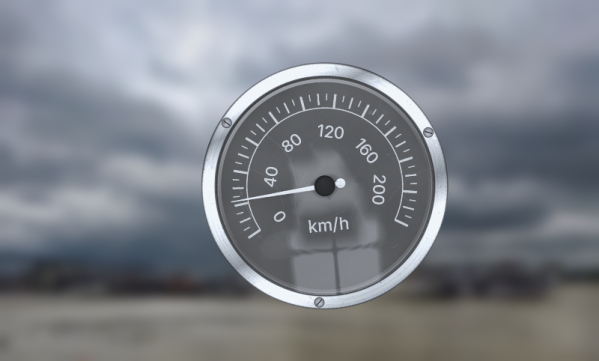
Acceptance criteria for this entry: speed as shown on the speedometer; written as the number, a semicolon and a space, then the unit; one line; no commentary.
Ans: 22.5; km/h
